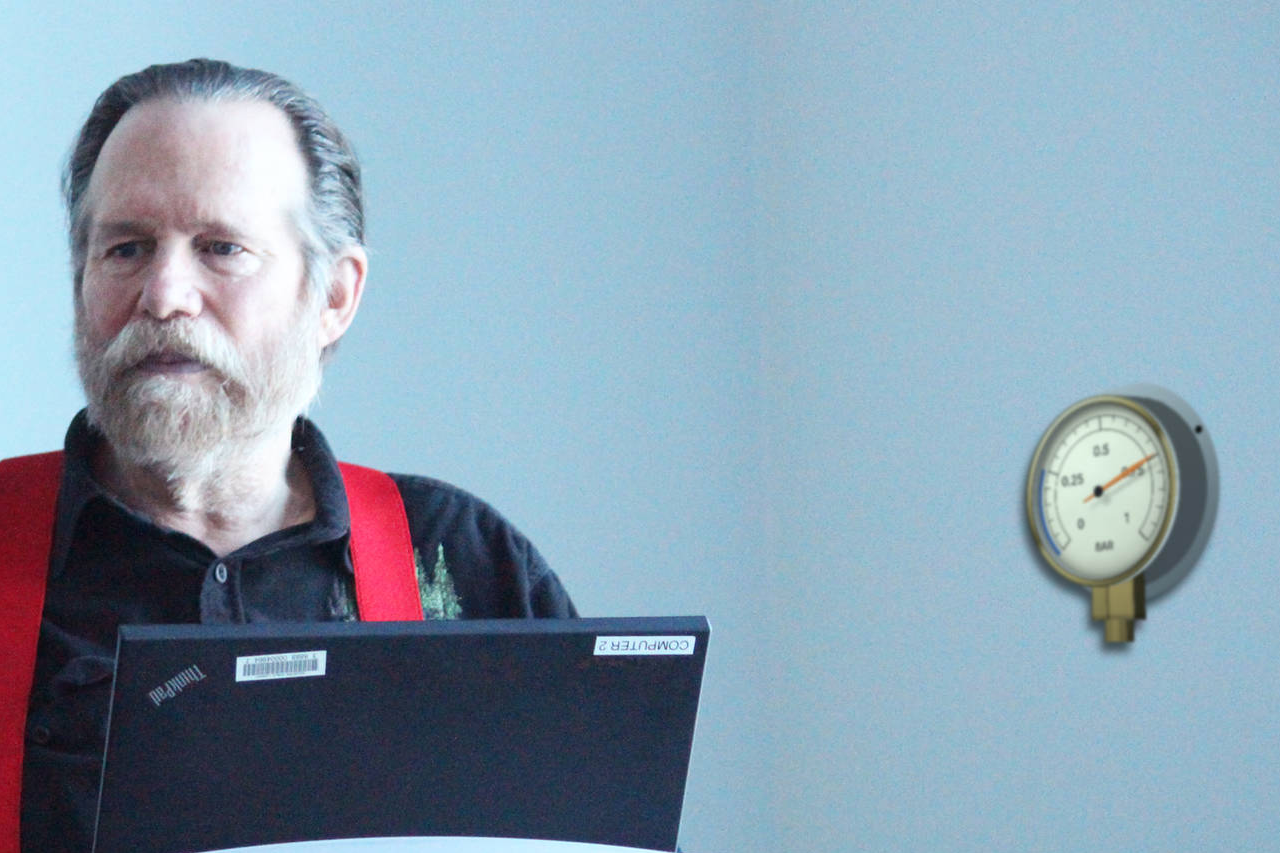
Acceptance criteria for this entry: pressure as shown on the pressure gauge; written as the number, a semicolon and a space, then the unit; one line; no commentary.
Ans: 0.75; bar
